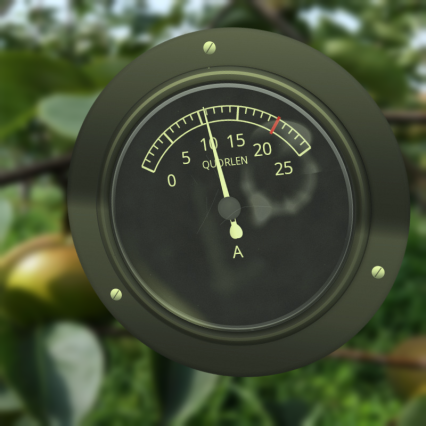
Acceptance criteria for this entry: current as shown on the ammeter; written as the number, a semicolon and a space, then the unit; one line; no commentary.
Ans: 11; A
